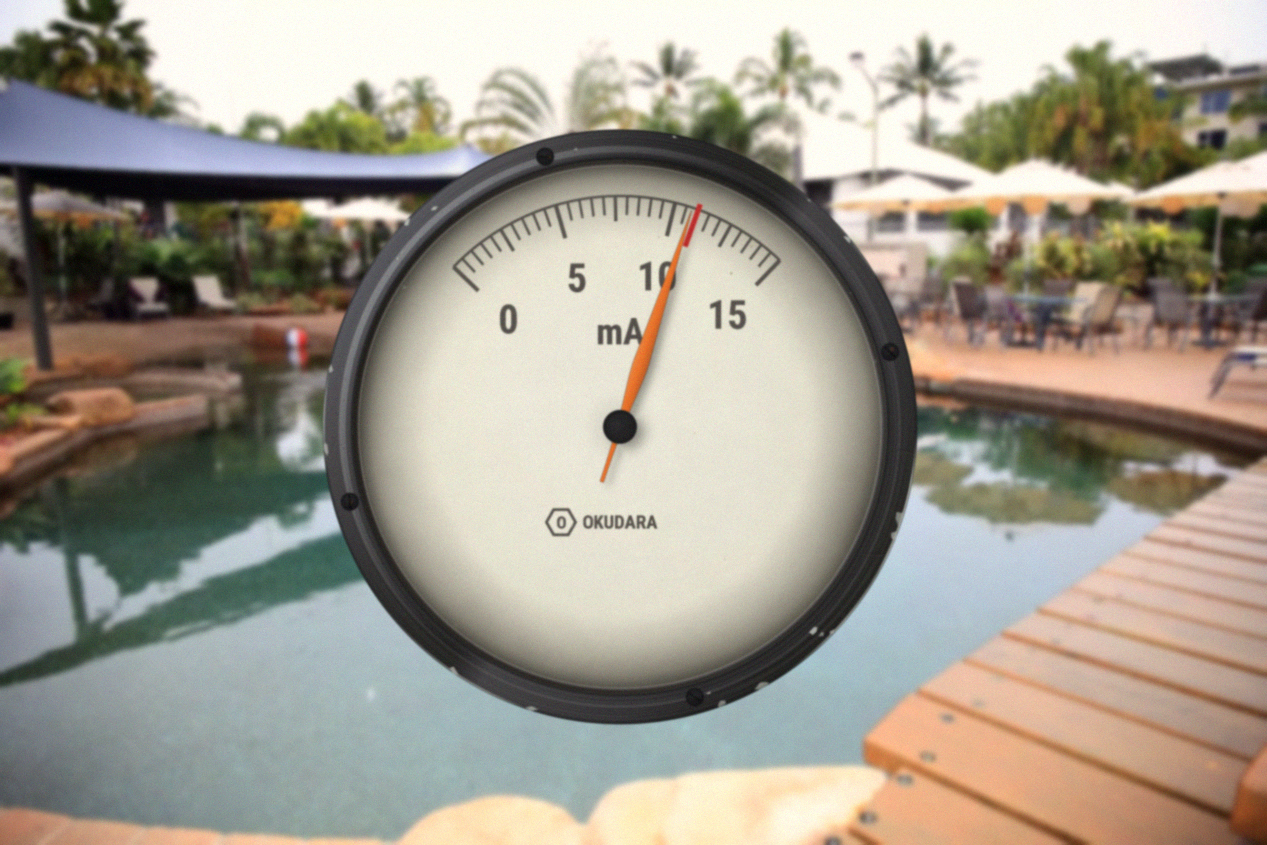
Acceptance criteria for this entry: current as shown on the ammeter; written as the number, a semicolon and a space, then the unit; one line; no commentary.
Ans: 10.75; mA
